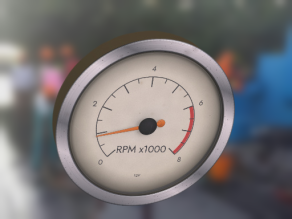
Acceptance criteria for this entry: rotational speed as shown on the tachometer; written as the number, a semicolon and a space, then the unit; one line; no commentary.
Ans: 1000; rpm
